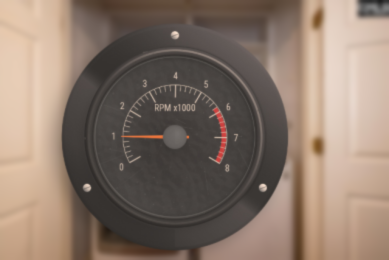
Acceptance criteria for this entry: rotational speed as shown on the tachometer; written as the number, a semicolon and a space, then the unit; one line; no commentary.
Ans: 1000; rpm
